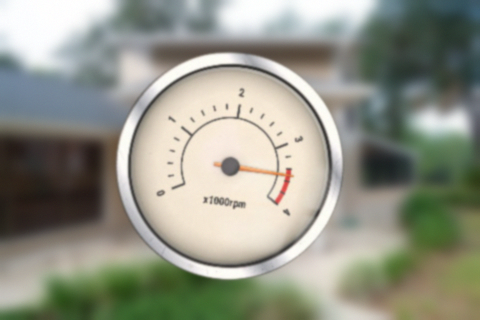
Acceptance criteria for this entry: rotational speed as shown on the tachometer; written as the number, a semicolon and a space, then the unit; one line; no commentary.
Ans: 3500; rpm
